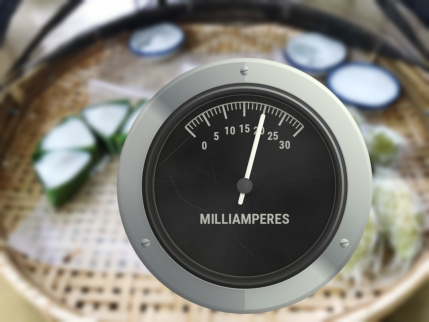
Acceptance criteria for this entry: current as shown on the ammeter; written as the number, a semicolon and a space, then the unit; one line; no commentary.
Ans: 20; mA
